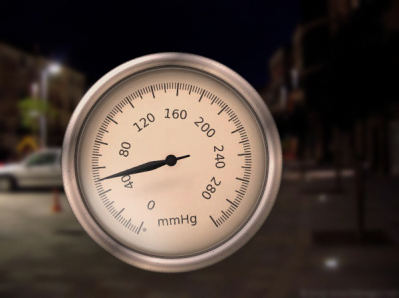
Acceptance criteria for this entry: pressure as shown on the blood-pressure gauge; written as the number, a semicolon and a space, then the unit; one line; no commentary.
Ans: 50; mmHg
